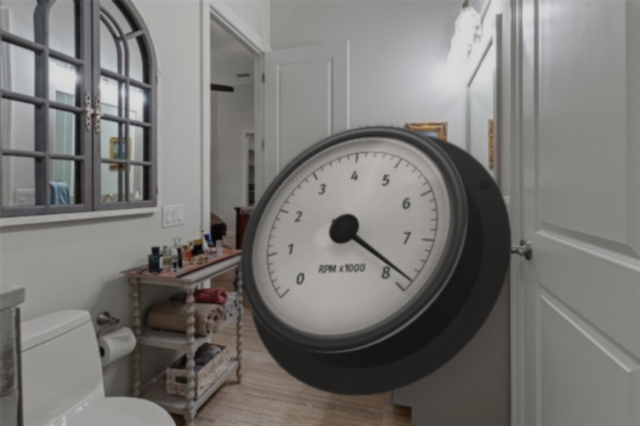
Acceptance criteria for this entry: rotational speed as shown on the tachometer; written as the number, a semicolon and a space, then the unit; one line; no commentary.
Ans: 7800; rpm
